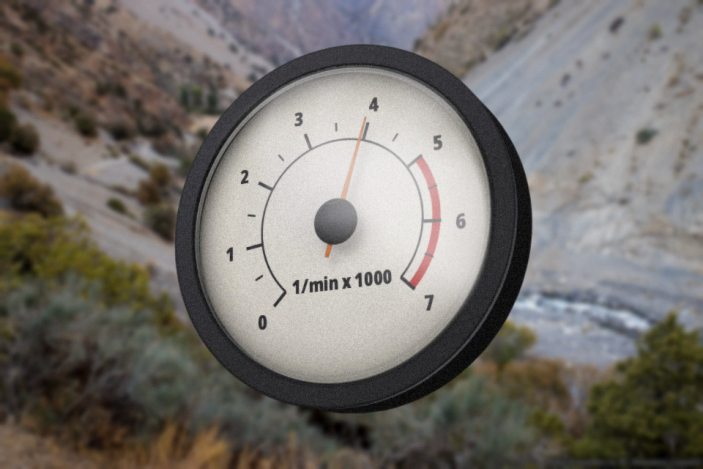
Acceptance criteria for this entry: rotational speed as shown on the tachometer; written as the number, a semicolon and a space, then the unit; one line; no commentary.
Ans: 4000; rpm
